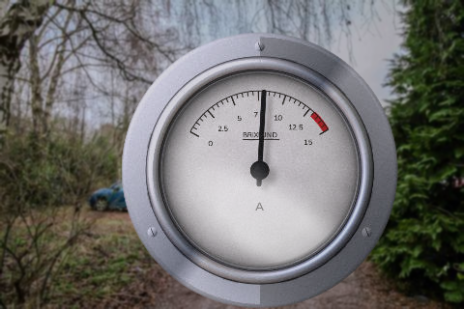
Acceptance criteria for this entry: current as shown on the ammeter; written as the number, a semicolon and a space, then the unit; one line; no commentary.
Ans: 8; A
